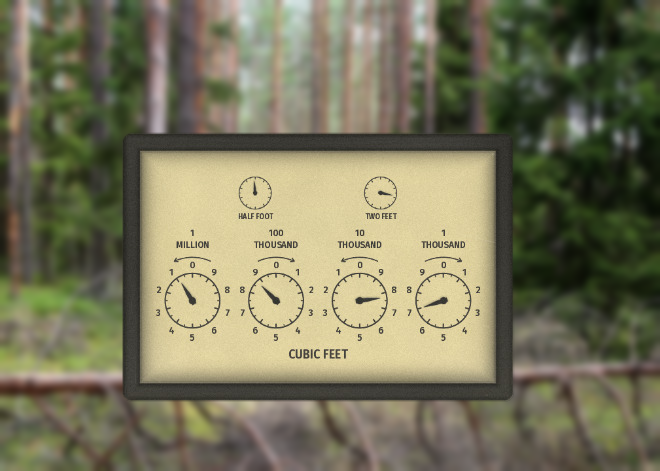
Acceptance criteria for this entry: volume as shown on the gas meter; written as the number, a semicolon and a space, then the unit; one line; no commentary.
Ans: 87700; ft³
